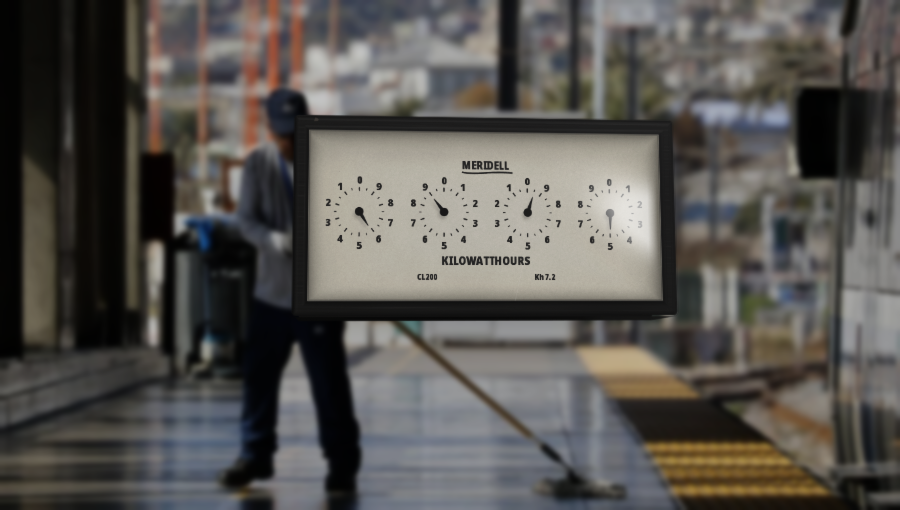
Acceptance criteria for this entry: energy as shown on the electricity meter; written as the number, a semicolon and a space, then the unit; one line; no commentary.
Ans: 5895; kWh
